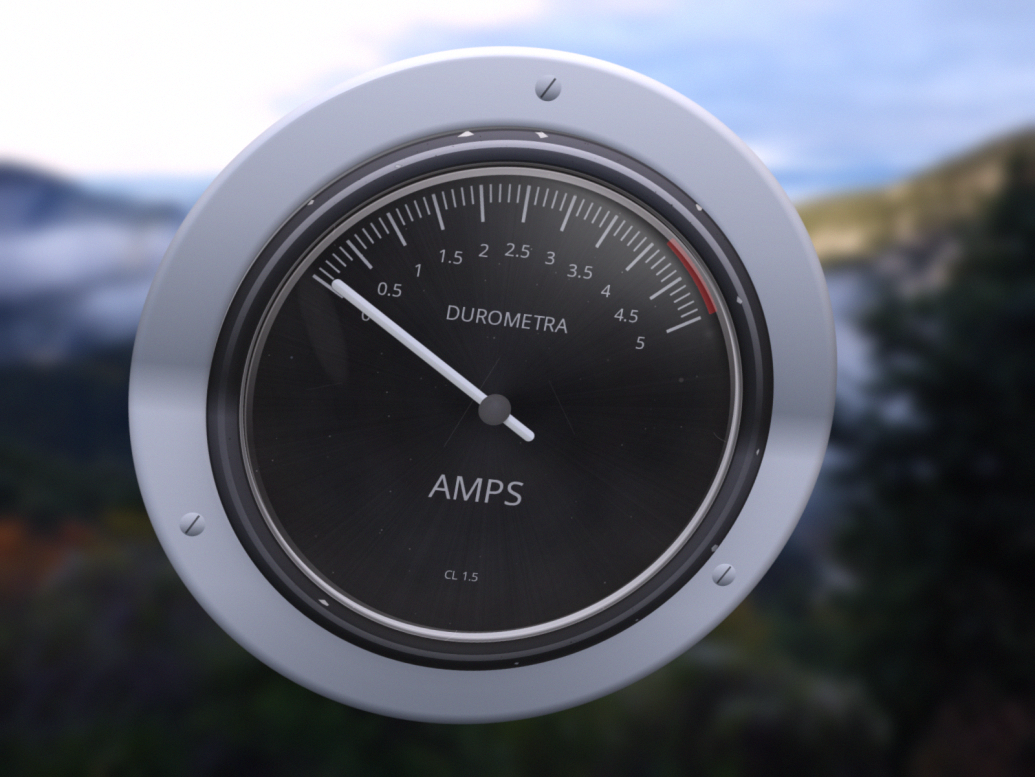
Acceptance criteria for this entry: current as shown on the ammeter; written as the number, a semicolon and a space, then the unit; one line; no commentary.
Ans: 0.1; A
